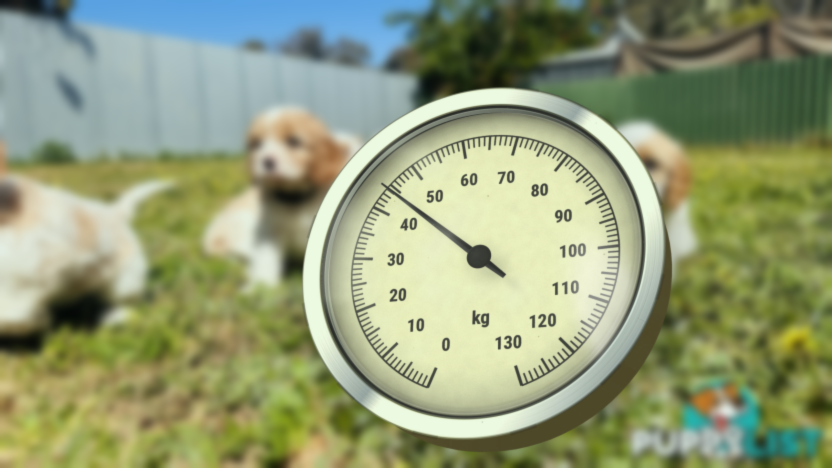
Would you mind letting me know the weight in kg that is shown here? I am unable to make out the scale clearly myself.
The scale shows 44 kg
